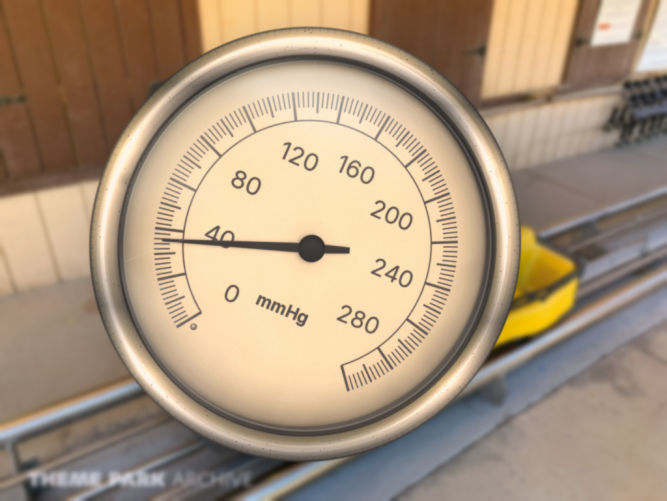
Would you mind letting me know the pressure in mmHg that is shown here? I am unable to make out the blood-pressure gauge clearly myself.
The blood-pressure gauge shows 36 mmHg
